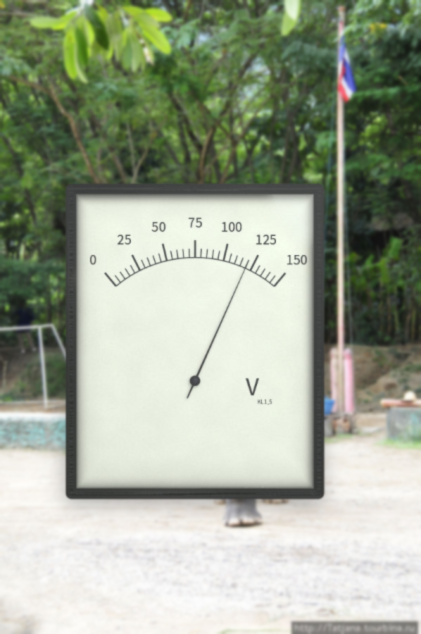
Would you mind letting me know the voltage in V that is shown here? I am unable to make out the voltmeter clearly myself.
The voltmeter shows 120 V
